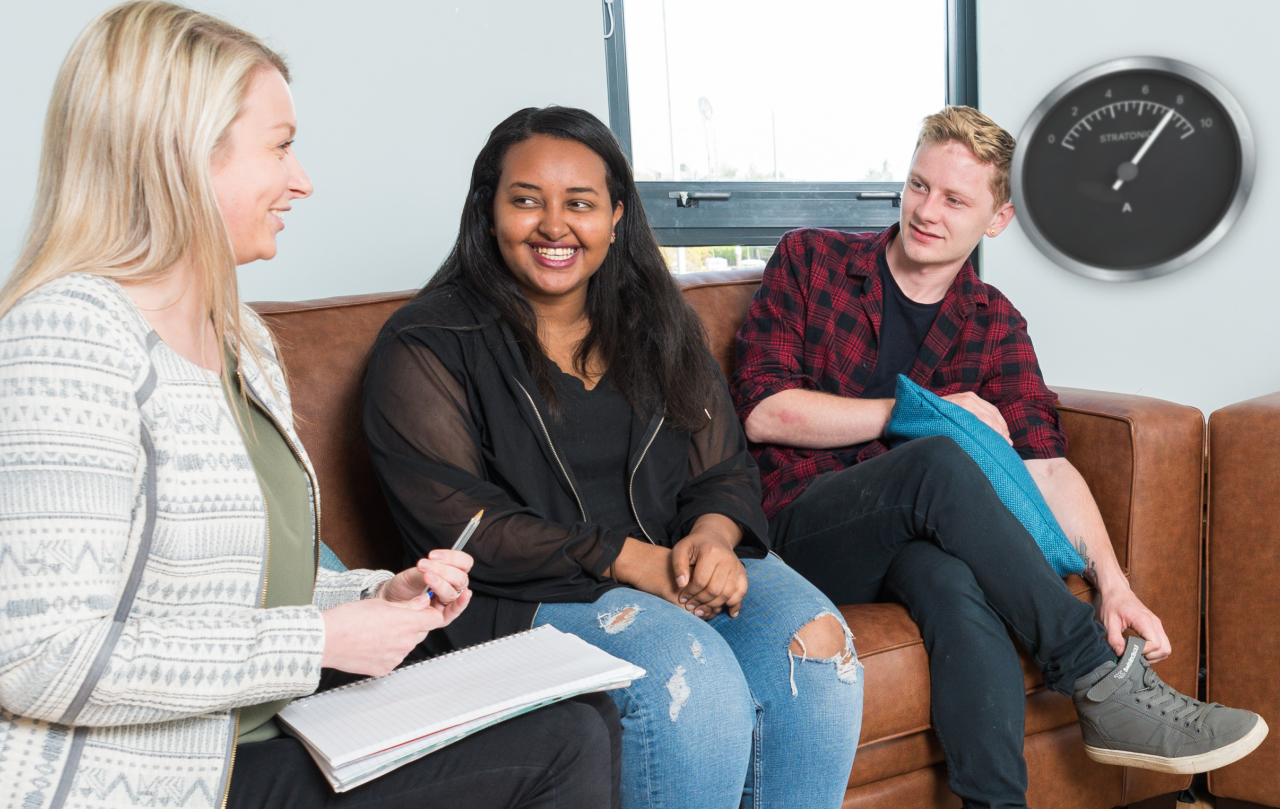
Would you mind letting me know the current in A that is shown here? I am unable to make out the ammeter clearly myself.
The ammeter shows 8 A
